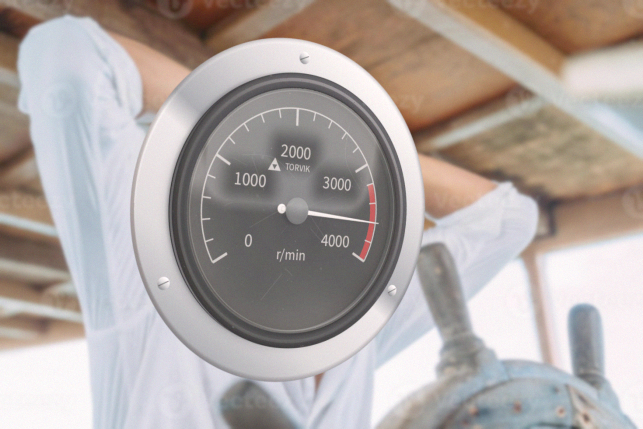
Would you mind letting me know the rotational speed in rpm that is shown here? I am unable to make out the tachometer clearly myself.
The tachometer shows 3600 rpm
